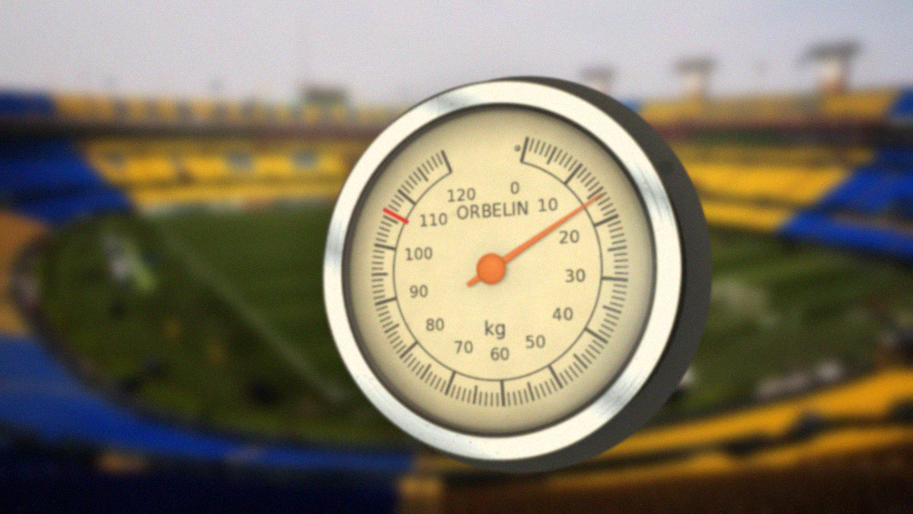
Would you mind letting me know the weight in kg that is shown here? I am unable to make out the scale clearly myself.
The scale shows 16 kg
